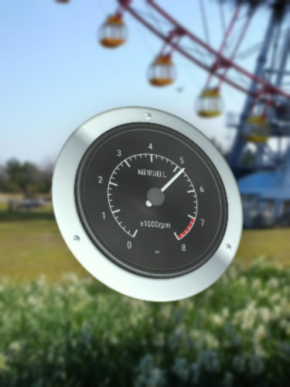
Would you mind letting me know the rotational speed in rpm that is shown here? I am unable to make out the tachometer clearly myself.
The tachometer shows 5200 rpm
